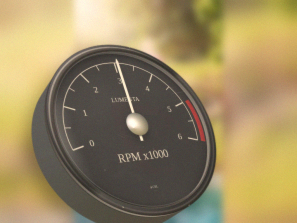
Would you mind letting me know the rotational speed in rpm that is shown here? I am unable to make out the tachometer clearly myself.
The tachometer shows 3000 rpm
